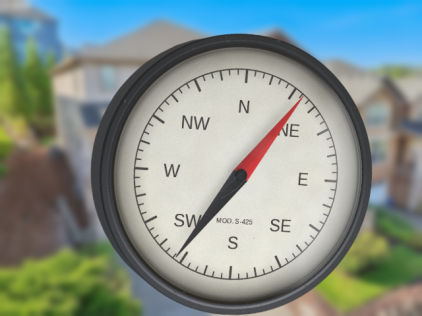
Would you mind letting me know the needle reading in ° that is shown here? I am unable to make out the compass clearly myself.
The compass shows 35 °
